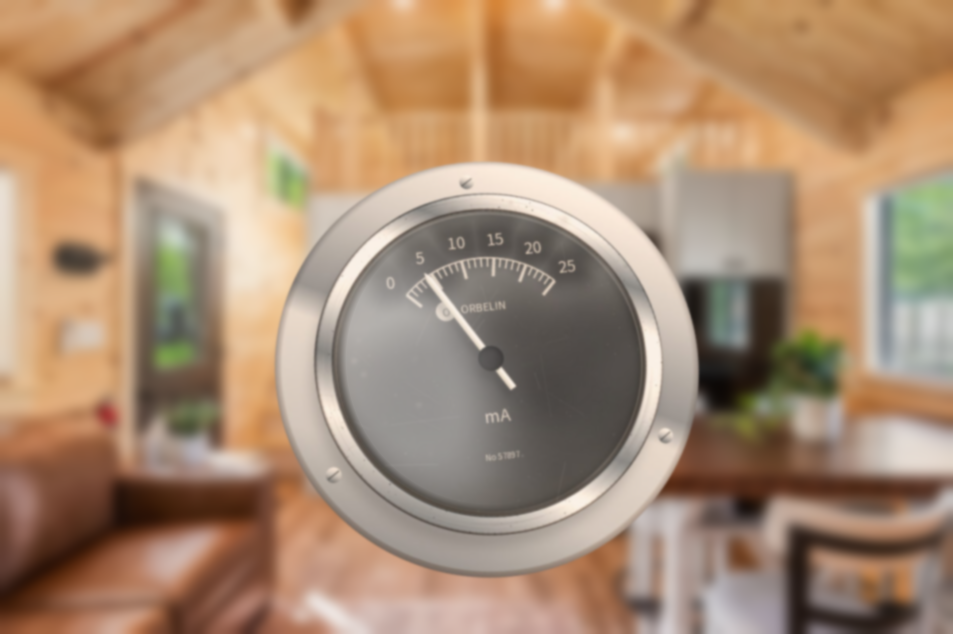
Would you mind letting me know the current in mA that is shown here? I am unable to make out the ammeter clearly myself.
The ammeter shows 4 mA
